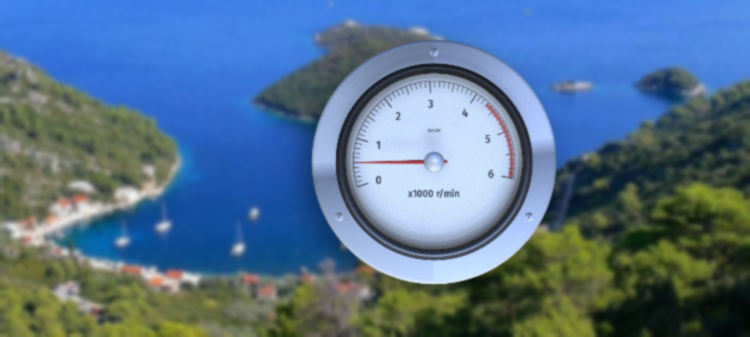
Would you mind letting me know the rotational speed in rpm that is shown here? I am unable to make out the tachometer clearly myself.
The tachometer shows 500 rpm
